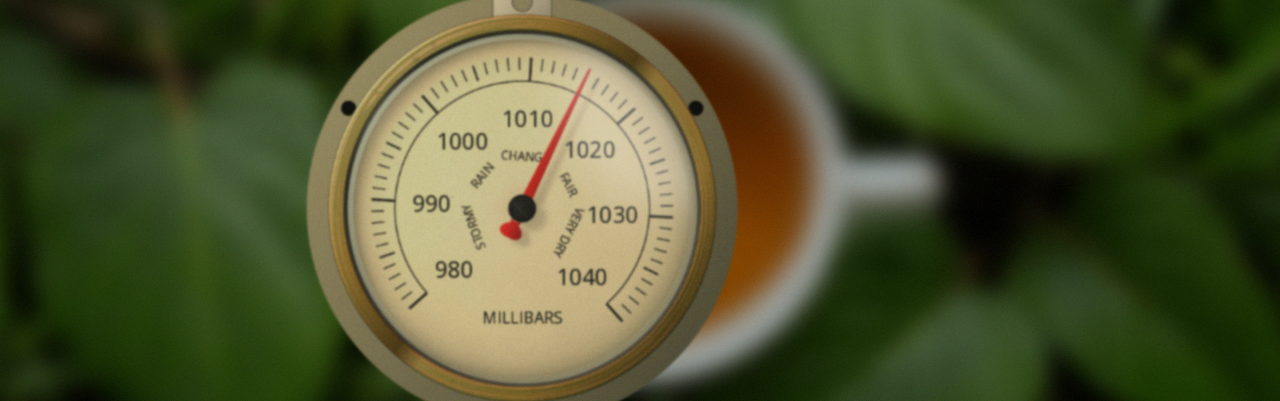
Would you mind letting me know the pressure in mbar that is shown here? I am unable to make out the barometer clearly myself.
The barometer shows 1015 mbar
